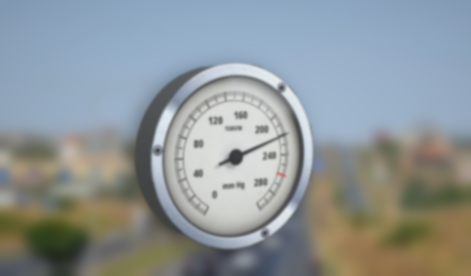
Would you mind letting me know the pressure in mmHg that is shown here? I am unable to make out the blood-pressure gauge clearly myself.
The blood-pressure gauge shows 220 mmHg
